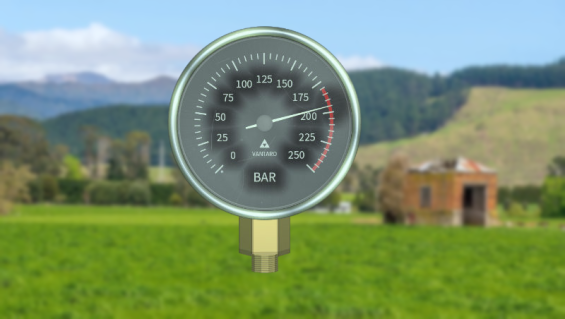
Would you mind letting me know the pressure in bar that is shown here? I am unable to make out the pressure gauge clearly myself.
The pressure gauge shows 195 bar
